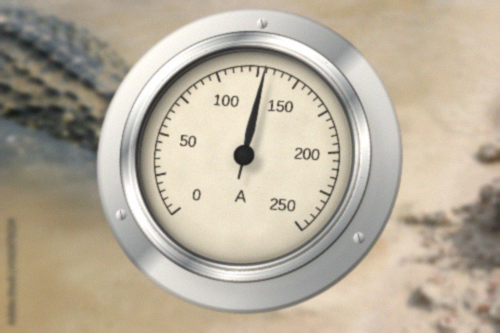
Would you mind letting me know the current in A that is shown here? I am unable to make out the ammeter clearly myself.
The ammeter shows 130 A
